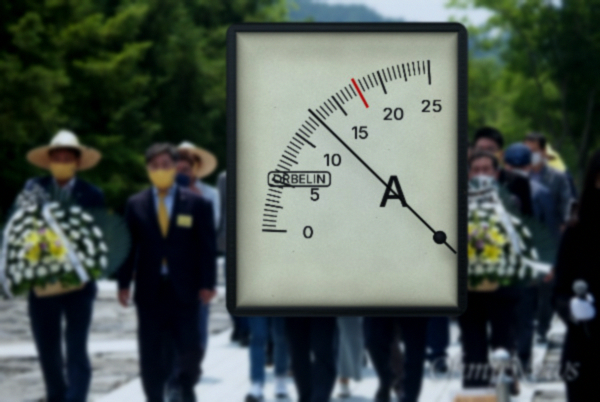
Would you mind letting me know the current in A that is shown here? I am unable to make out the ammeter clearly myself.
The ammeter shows 12.5 A
